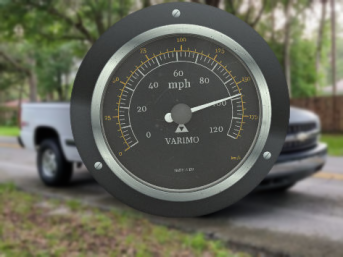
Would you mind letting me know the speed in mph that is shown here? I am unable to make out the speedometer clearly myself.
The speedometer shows 98 mph
